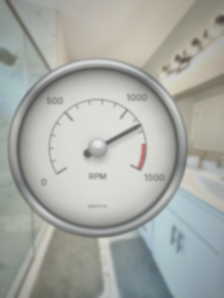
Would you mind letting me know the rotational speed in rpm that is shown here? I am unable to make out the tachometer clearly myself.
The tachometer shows 1150 rpm
